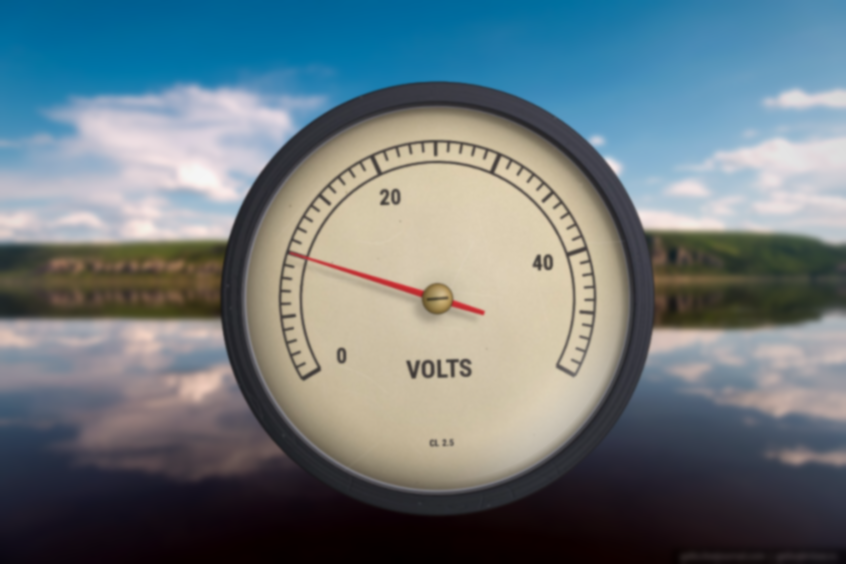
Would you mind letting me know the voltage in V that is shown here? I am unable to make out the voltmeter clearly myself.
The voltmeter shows 10 V
